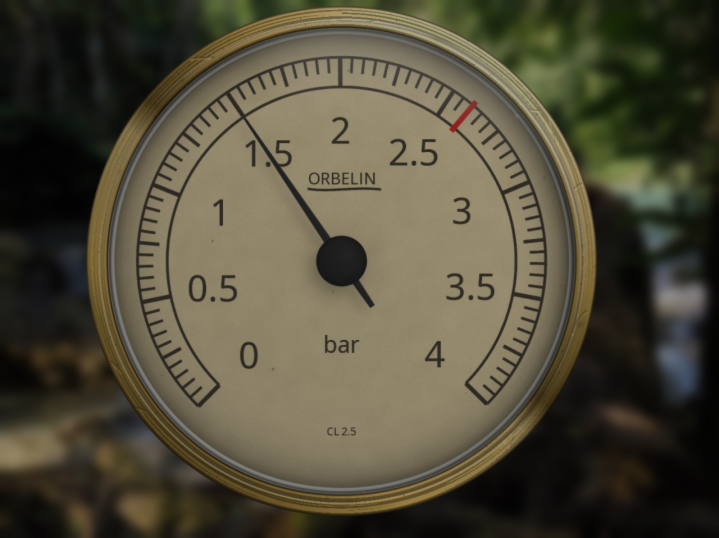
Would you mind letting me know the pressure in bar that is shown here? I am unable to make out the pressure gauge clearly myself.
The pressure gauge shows 1.5 bar
